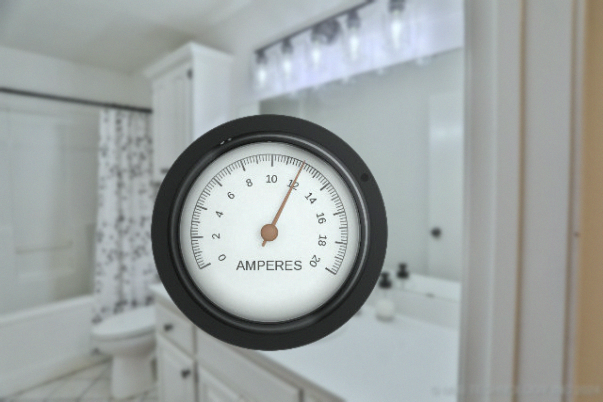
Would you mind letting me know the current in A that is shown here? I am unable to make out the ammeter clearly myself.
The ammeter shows 12 A
